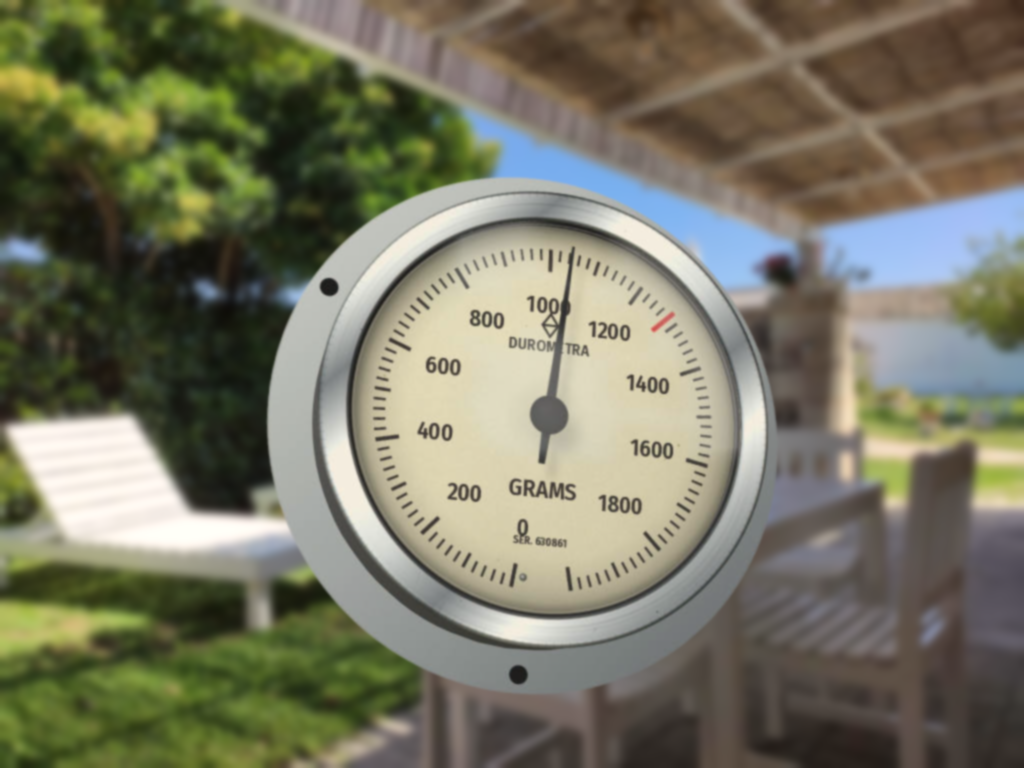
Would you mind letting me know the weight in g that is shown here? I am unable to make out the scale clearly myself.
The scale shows 1040 g
